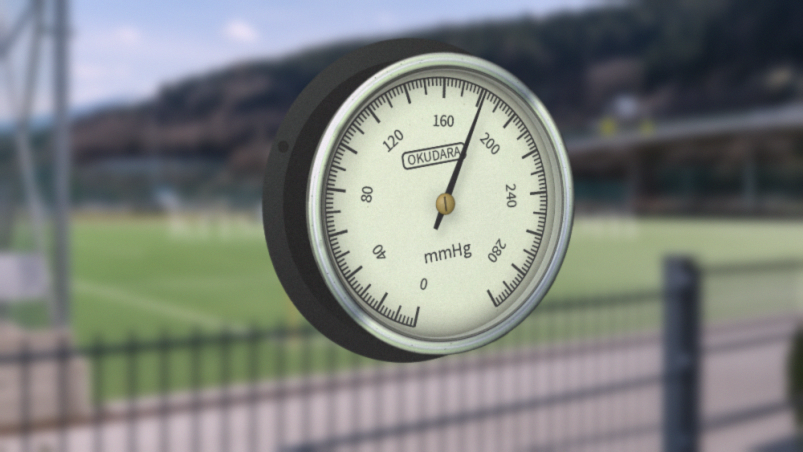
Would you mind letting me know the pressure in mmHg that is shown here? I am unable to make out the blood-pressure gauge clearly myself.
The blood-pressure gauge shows 180 mmHg
